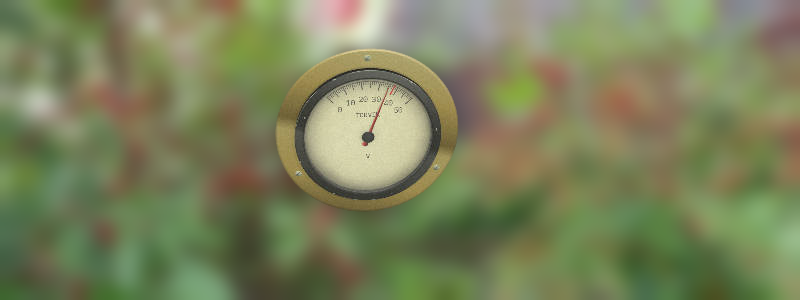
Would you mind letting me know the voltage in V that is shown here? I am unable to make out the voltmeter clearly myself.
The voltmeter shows 35 V
